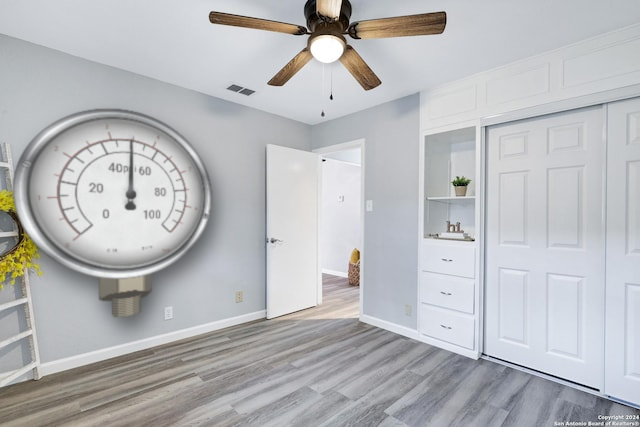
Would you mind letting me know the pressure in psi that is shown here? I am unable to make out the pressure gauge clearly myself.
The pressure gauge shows 50 psi
